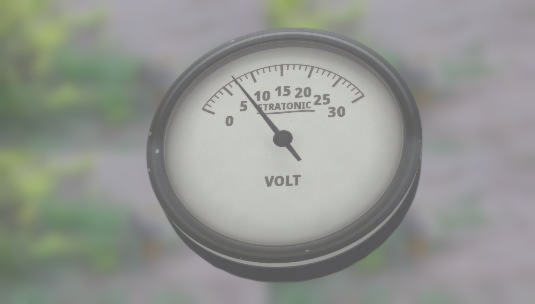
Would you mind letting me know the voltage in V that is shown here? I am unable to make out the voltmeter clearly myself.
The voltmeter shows 7 V
